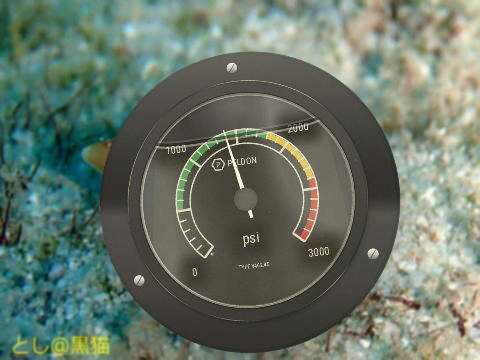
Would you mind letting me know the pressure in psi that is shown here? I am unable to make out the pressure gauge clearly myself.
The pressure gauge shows 1400 psi
